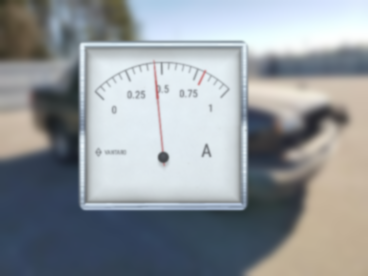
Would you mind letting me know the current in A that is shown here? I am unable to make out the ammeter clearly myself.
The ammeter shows 0.45 A
